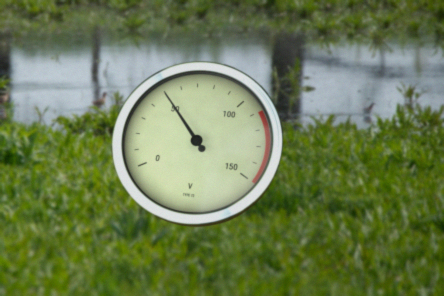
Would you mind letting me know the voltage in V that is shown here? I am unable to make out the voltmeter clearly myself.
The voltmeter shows 50 V
